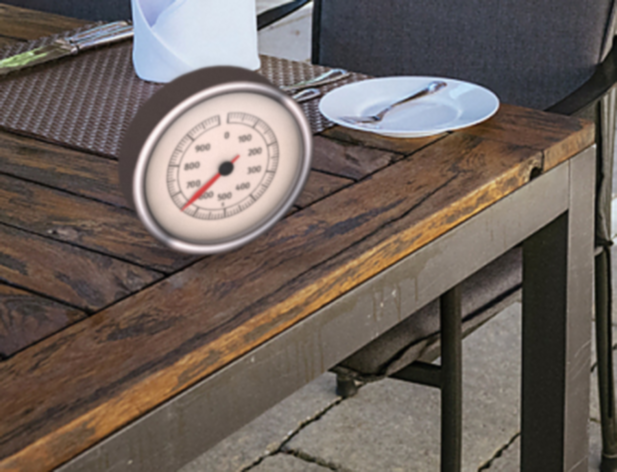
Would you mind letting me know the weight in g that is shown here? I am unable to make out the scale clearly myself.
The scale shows 650 g
